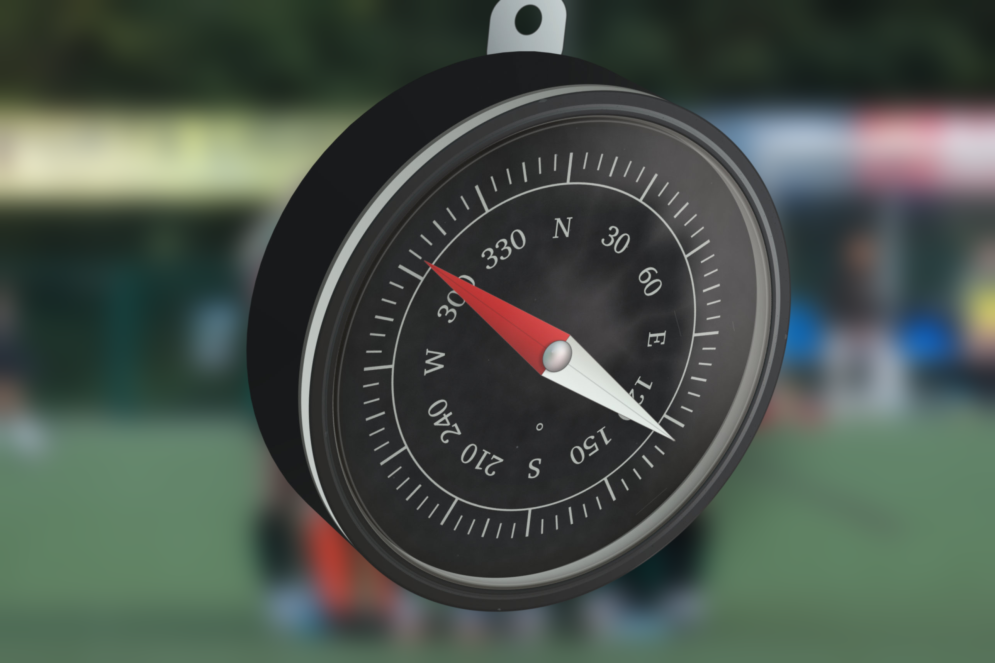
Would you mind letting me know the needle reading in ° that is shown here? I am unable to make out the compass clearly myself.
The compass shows 305 °
